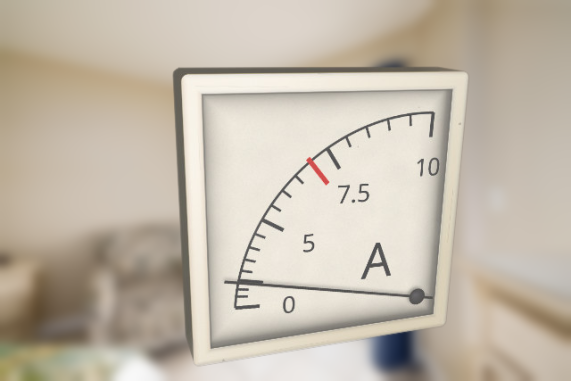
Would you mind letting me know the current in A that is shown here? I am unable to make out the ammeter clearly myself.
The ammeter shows 2.5 A
